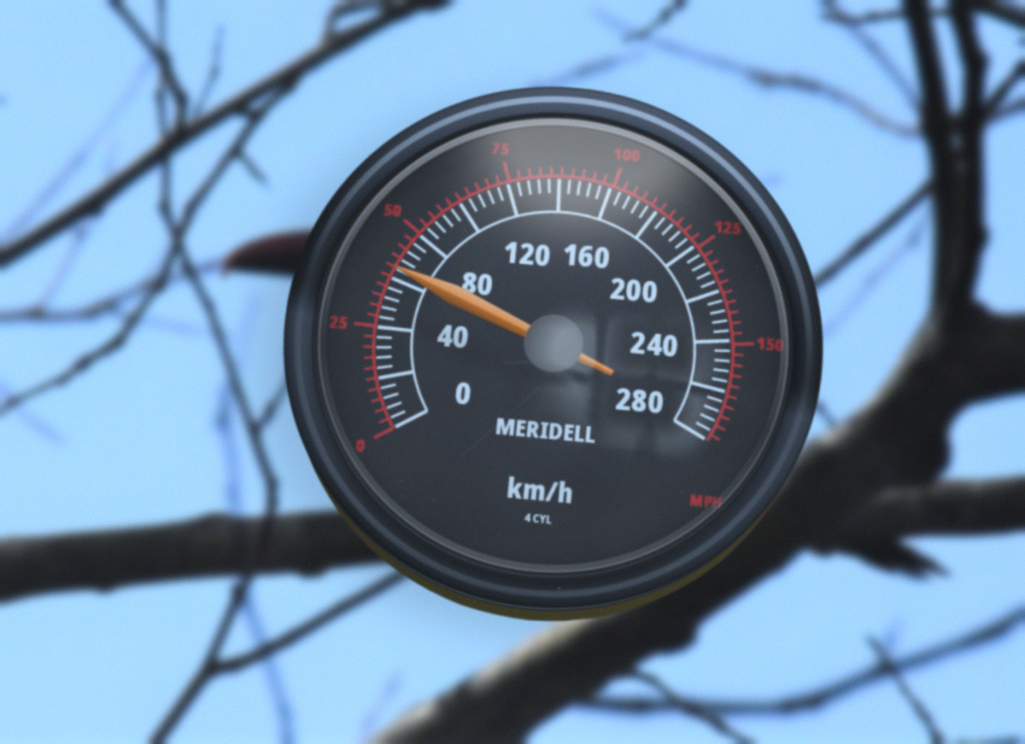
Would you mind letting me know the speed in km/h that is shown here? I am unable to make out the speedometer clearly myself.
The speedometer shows 64 km/h
